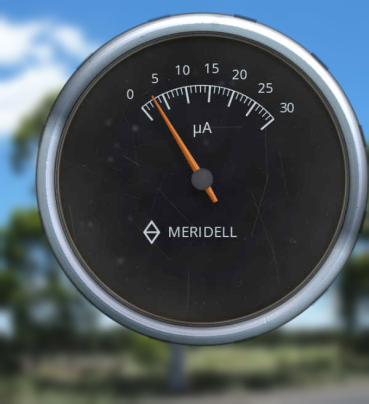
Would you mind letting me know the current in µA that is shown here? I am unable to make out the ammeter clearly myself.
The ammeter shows 3 µA
